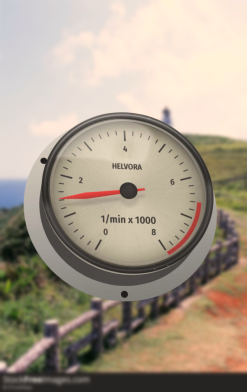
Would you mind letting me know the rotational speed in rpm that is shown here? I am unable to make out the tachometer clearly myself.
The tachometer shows 1400 rpm
